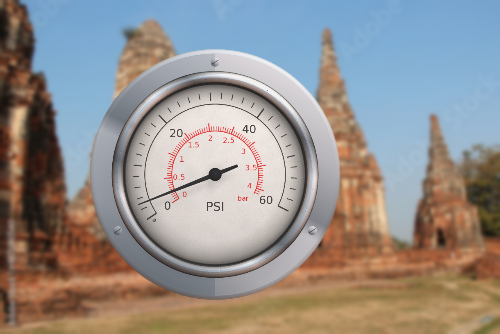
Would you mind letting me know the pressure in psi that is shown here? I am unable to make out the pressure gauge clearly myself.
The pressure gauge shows 3 psi
